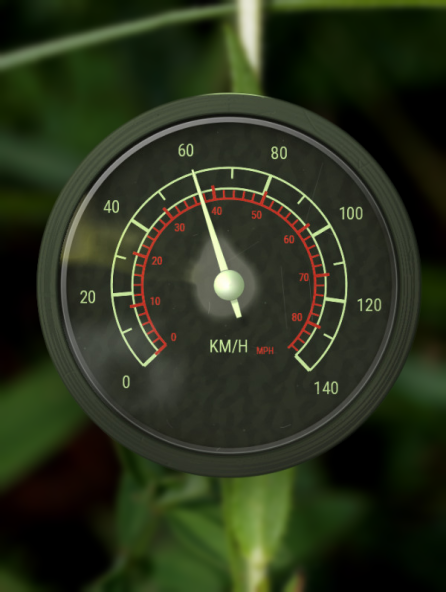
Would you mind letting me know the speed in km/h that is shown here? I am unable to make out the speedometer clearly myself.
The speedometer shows 60 km/h
